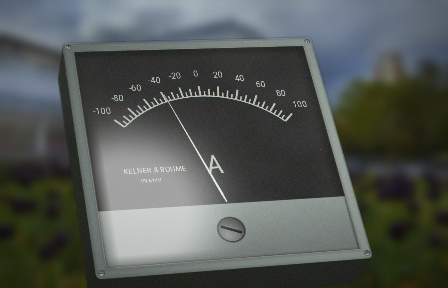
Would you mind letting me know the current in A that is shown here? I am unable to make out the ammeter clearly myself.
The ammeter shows -40 A
